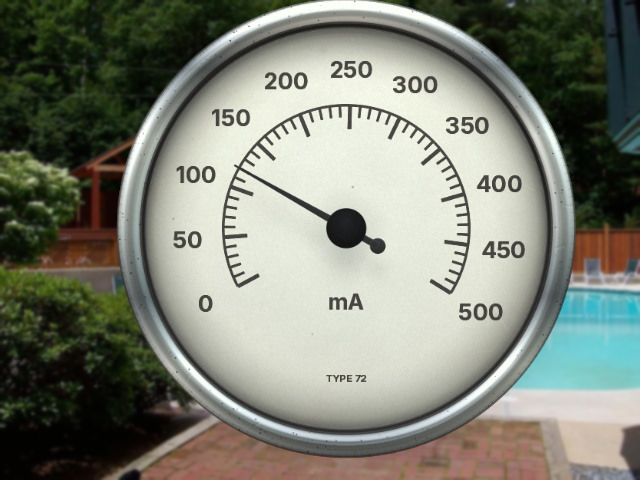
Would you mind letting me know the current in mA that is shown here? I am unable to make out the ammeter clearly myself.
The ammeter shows 120 mA
